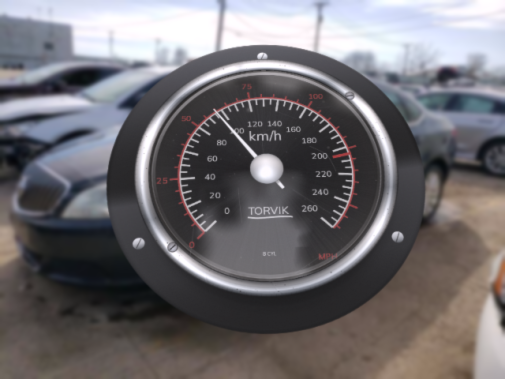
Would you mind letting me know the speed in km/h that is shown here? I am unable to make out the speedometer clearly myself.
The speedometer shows 95 km/h
